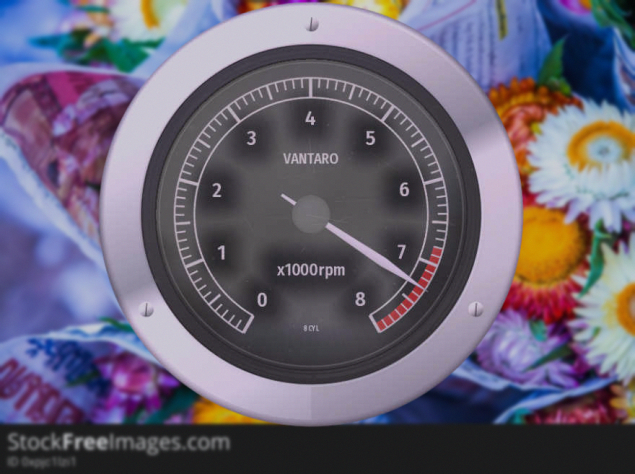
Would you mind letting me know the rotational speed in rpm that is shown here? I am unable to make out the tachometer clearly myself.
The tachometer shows 7300 rpm
